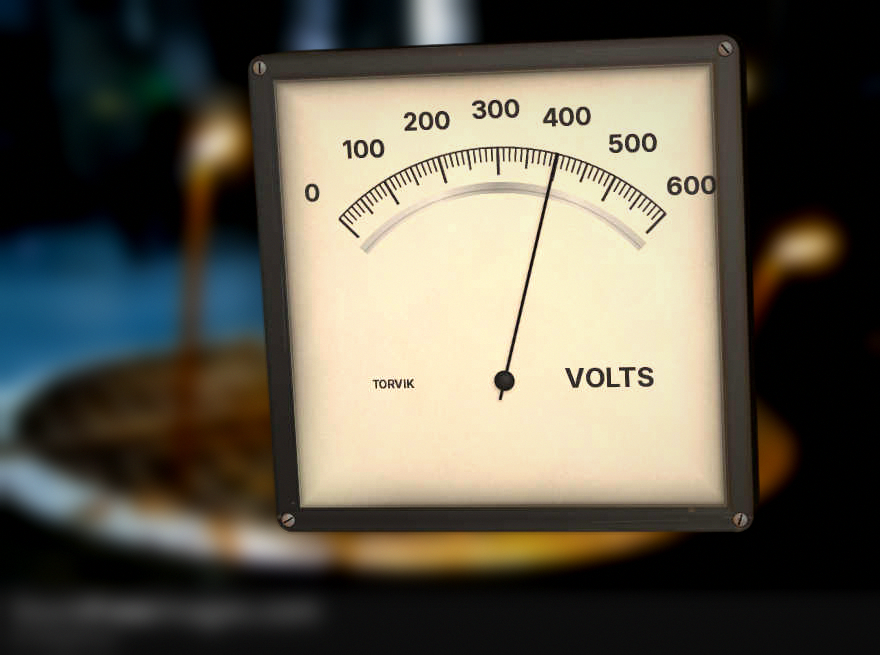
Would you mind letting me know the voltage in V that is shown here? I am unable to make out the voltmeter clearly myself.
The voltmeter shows 400 V
